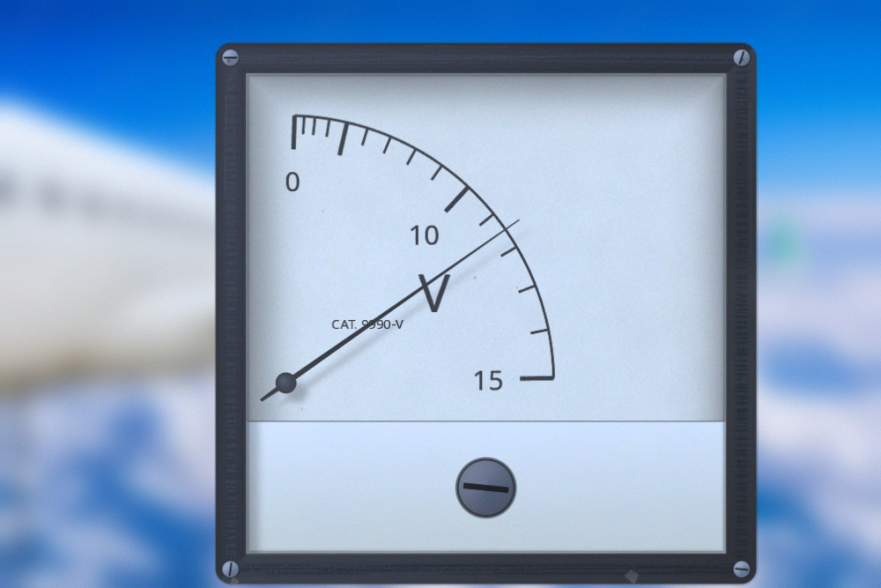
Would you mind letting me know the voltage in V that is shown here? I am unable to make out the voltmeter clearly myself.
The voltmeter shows 11.5 V
